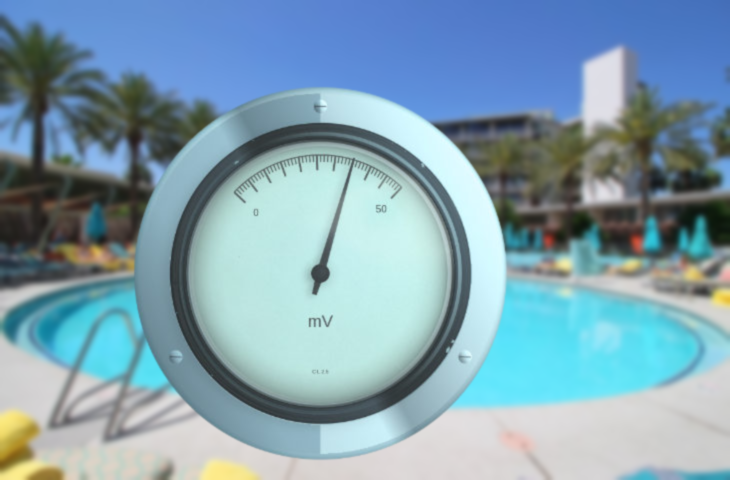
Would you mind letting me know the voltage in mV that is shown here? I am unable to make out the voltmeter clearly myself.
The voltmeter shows 35 mV
